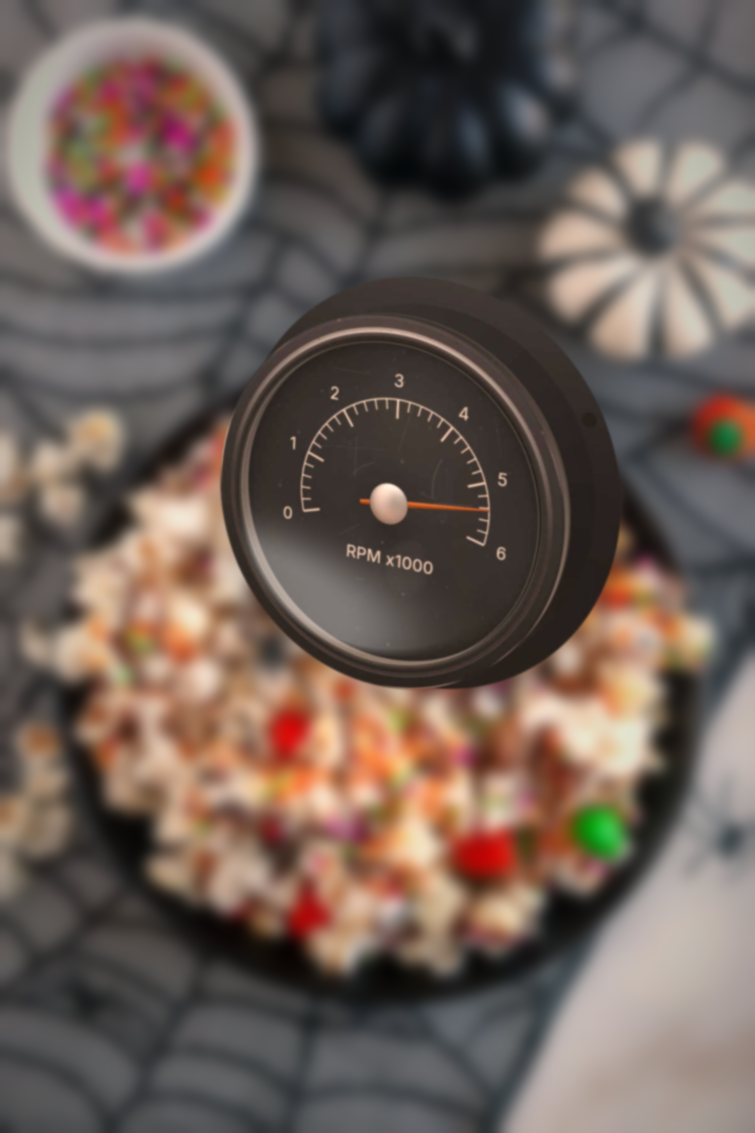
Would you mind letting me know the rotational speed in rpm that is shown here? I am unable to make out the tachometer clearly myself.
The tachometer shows 5400 rpm
